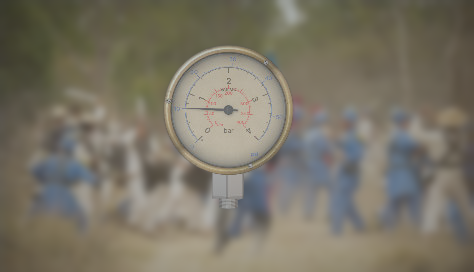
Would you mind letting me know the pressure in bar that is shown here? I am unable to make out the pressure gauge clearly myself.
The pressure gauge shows 0.7 bar
